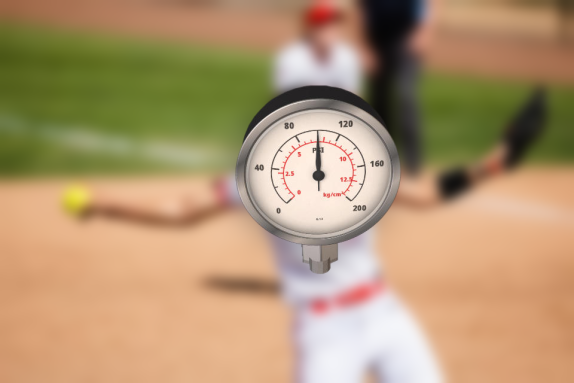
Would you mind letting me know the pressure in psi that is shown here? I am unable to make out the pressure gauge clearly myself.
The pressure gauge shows 100 psi
